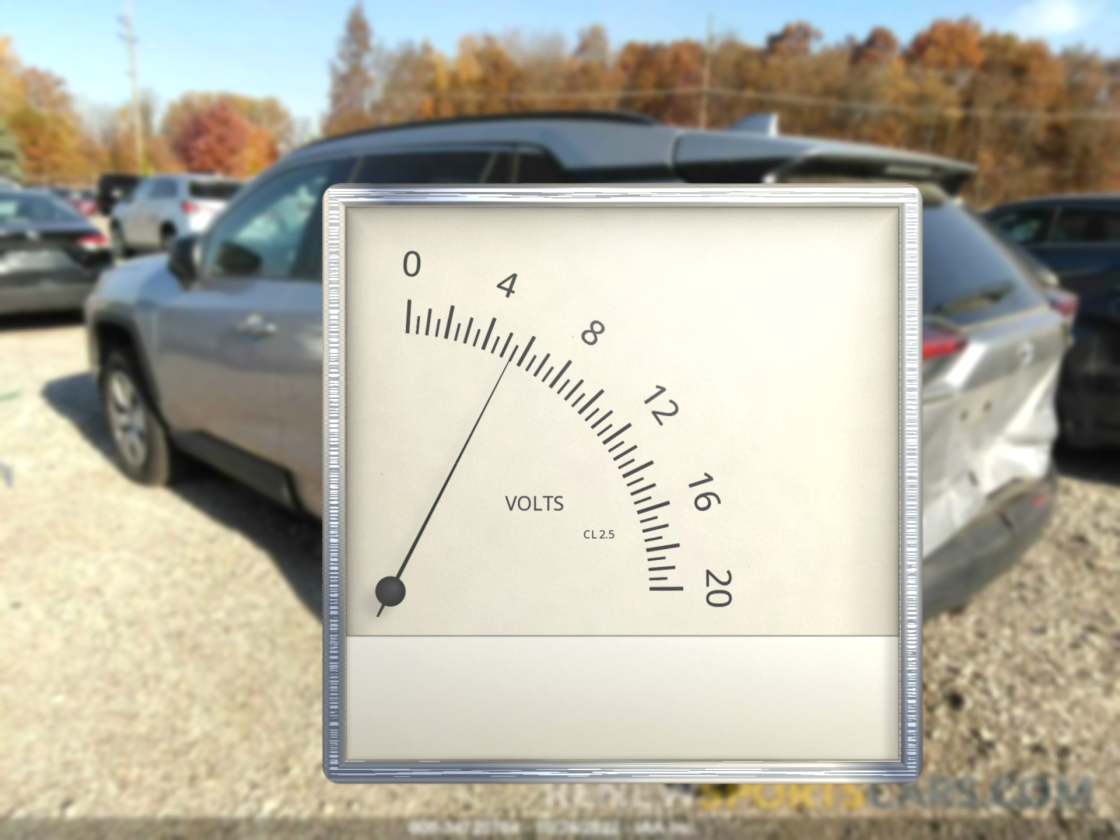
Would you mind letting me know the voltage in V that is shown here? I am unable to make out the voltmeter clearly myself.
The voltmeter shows 5.5 V
